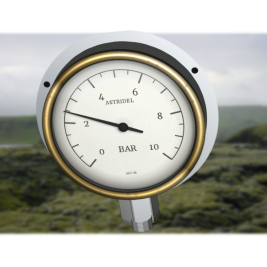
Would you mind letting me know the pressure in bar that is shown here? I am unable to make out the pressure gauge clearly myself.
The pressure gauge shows 2.5 bar
